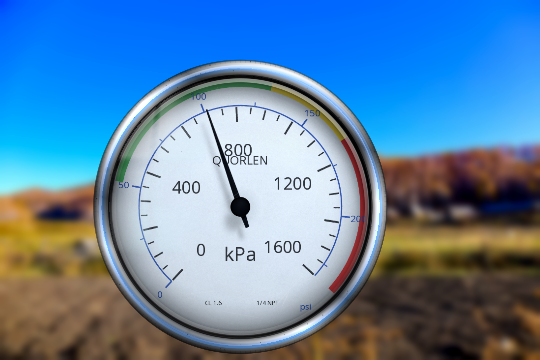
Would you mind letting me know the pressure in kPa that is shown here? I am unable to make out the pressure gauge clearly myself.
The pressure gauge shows 700 kPa
